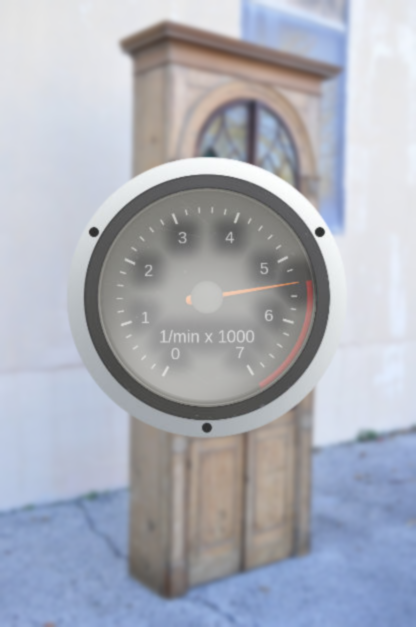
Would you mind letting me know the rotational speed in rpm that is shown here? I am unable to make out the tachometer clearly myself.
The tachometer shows 5400 rpm
